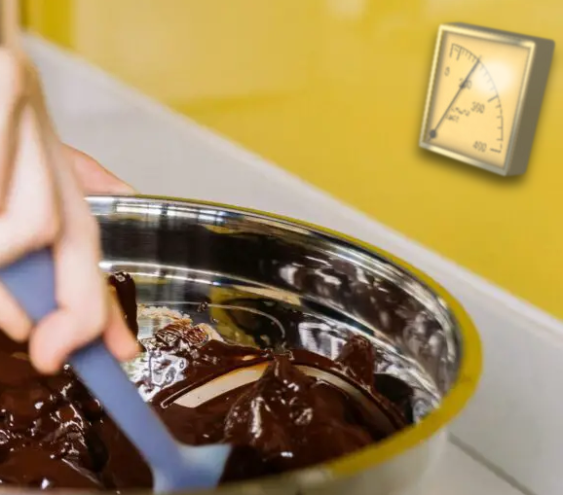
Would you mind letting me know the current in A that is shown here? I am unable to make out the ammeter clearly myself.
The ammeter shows 200 A
